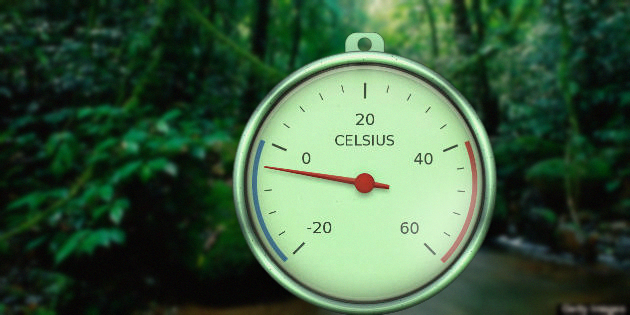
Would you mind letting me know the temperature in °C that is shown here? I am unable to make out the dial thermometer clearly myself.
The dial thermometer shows -4 °C
